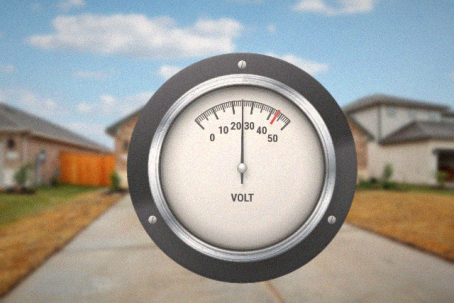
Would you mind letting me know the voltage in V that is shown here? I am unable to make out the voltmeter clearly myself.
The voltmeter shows 25 V
